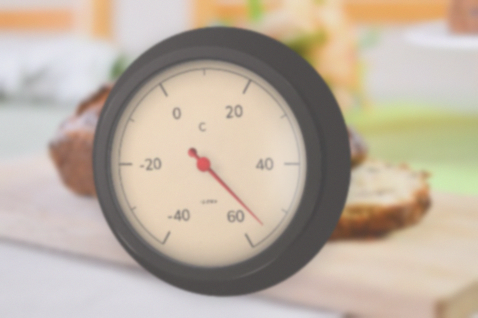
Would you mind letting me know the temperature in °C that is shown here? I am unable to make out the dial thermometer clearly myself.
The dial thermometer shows 55 °C
